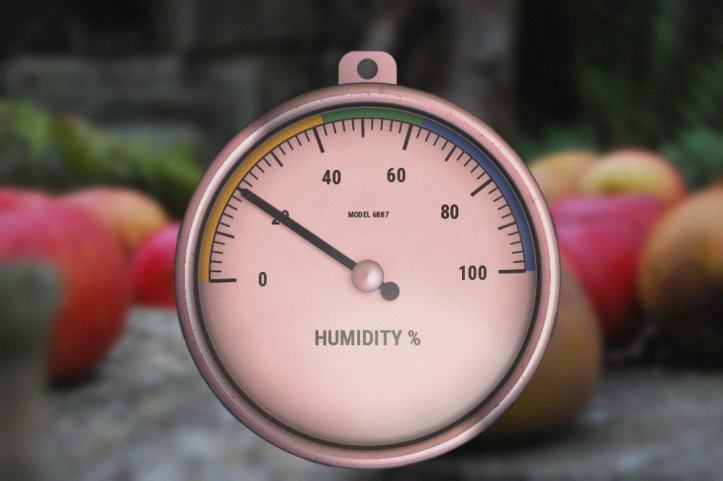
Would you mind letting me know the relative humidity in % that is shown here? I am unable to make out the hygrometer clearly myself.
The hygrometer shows 20 %
